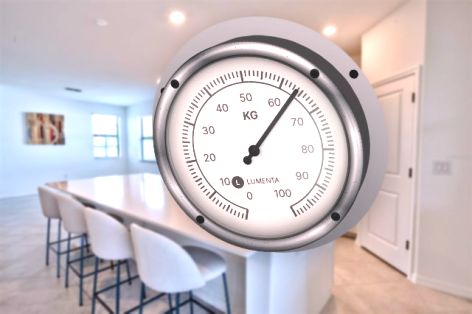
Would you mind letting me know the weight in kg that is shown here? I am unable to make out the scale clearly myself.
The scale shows 64 kg
